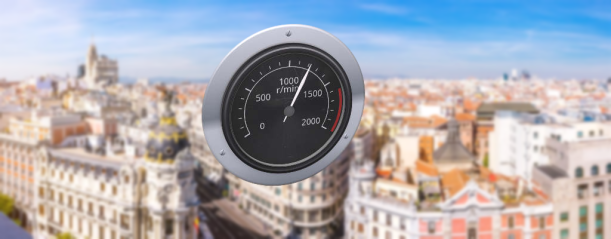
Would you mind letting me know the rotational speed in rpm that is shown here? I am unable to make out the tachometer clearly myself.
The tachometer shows 1200 rpm
